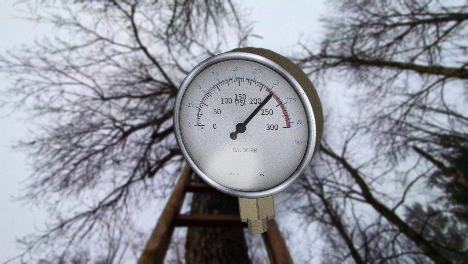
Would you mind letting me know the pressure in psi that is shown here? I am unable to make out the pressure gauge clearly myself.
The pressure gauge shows 225 psi
